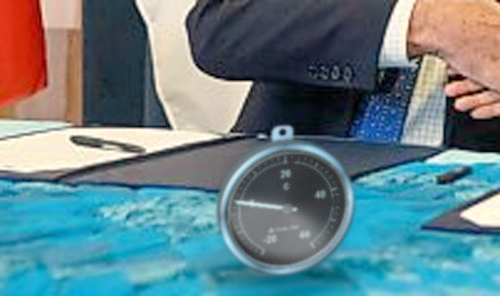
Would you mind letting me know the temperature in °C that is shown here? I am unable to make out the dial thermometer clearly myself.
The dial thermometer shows 0 °C
